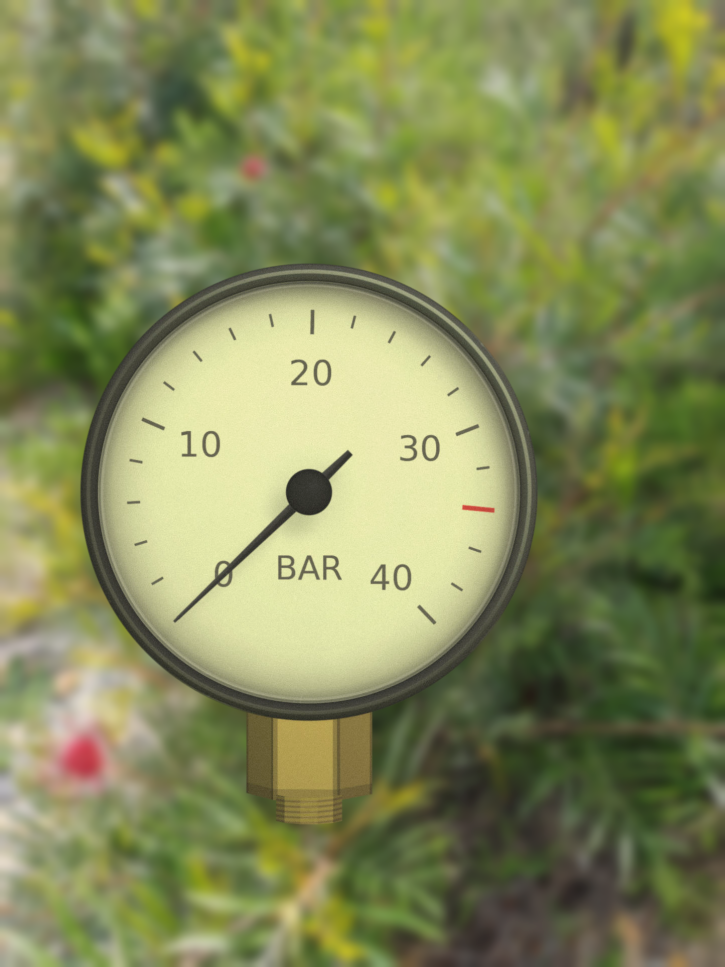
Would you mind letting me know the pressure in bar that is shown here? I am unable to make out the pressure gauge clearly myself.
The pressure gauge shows 0 bar
